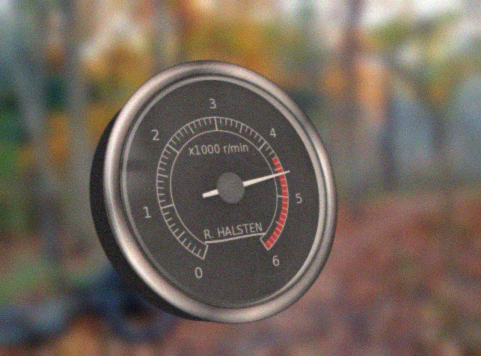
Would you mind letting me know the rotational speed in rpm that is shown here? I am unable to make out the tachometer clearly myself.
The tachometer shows 4600 rpm
